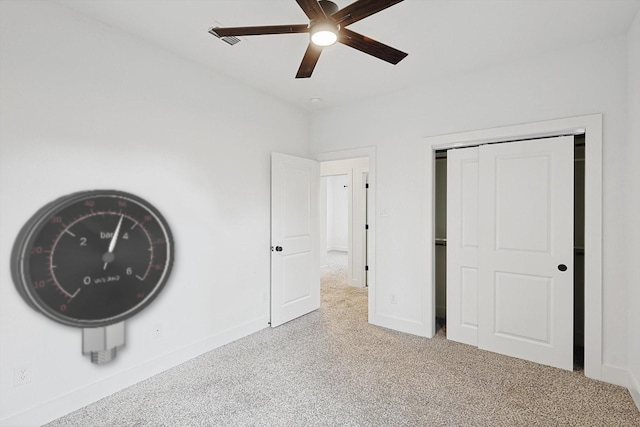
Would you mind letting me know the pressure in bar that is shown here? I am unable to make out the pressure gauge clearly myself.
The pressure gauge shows 3.5 bar
